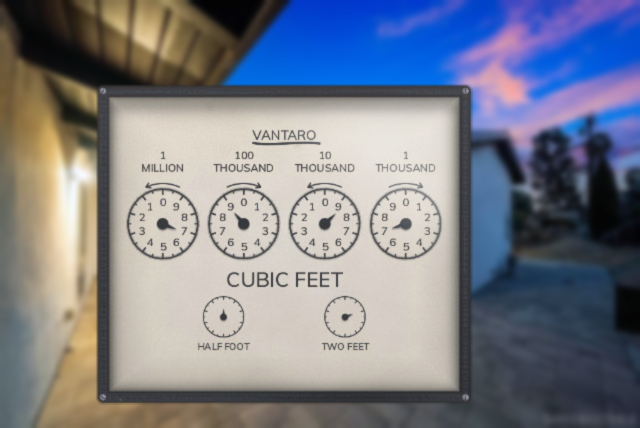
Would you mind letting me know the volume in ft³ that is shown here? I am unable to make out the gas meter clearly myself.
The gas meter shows 688700 ft³
